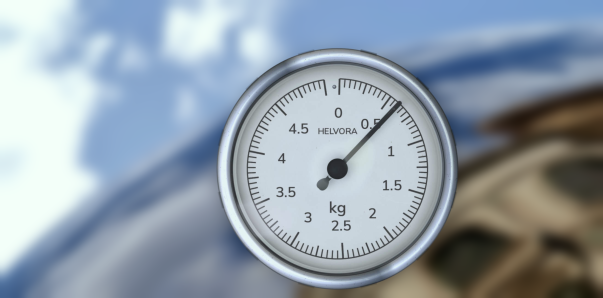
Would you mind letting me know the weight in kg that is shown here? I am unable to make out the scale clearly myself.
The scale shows 0.6 kg
